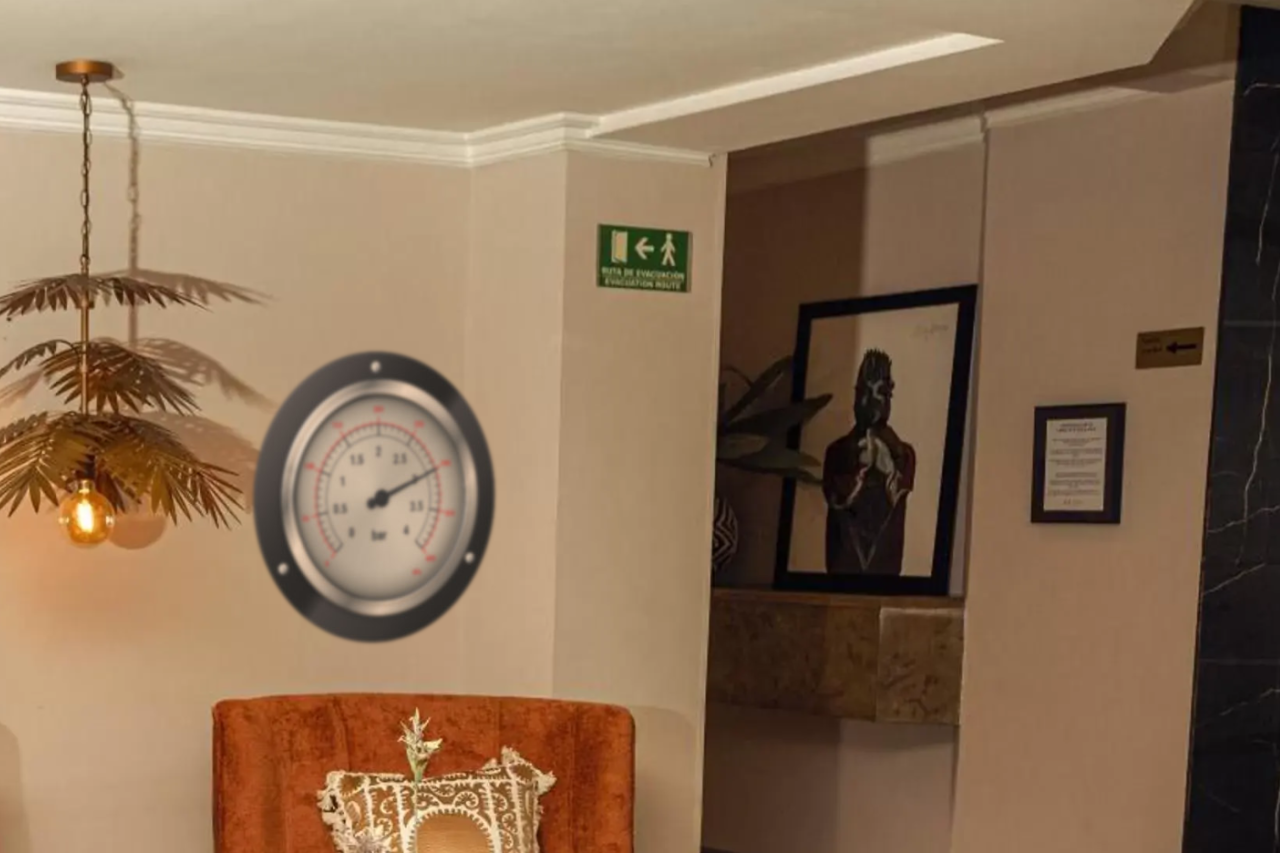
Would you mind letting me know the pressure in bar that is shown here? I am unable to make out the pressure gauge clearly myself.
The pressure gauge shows 3 bar
